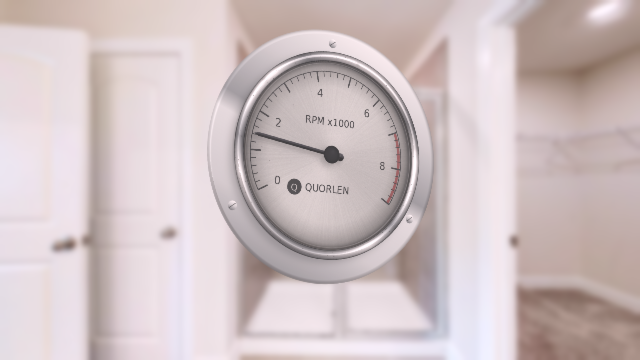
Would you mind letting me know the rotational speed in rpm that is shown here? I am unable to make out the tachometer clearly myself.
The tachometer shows 1400 rpm
